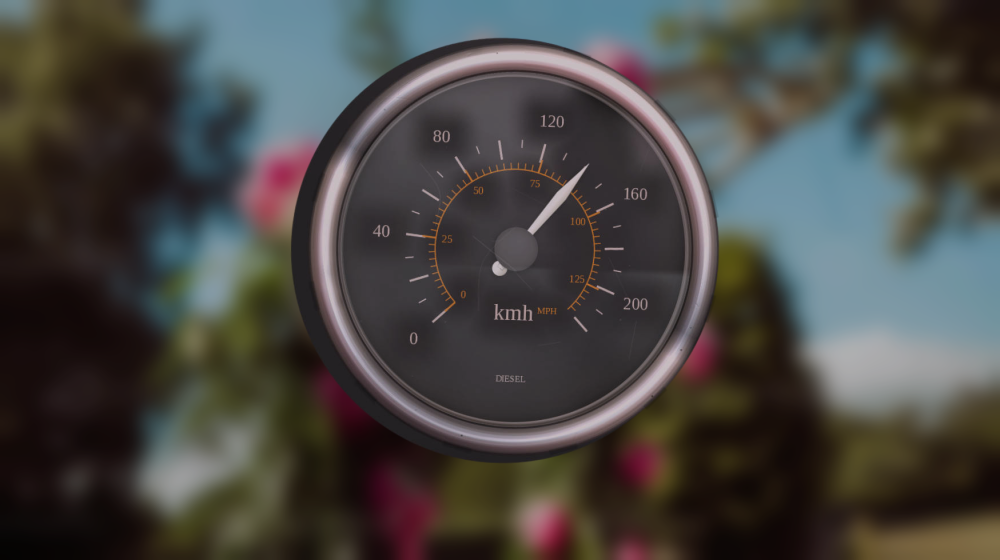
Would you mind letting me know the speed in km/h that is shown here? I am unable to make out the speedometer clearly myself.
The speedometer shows 140 km/h
